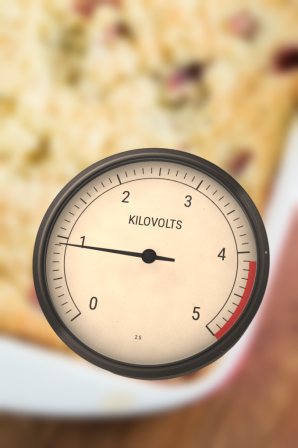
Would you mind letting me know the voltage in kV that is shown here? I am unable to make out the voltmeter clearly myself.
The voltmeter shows 0.9 kV
